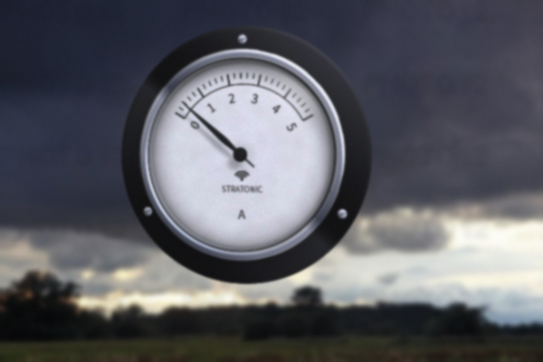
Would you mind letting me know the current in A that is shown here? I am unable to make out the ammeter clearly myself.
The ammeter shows 0.4 A
